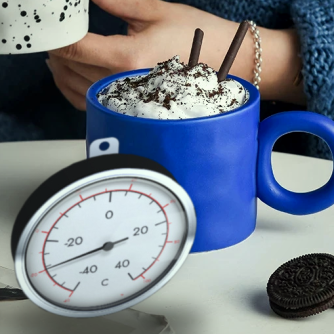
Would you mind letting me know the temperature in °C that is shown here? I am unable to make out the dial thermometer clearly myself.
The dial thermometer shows -28 °C
